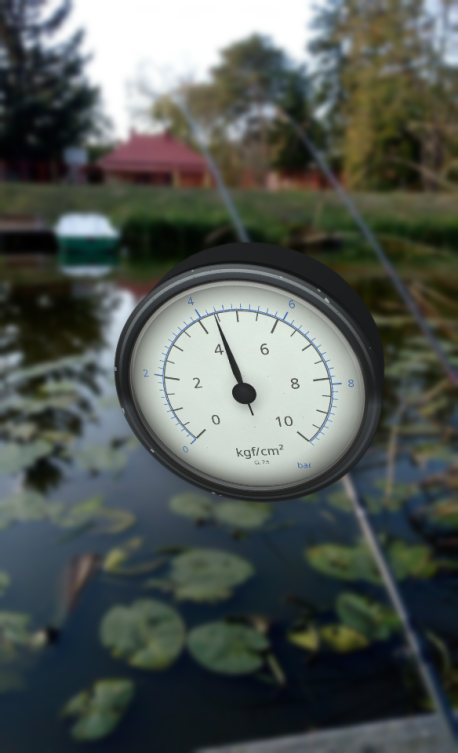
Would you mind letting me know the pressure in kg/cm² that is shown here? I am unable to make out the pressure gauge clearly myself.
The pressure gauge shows 4.5 kg/cm²
